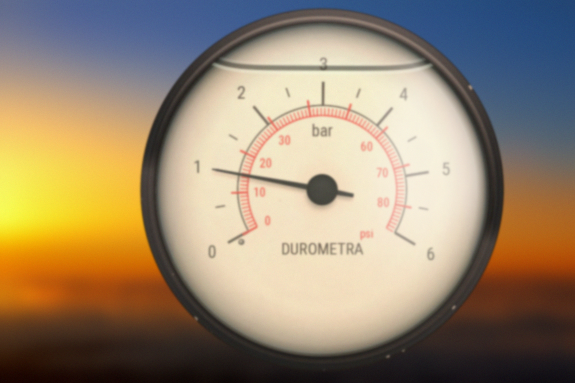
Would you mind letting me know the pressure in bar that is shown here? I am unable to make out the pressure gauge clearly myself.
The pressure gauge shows 1 bar
